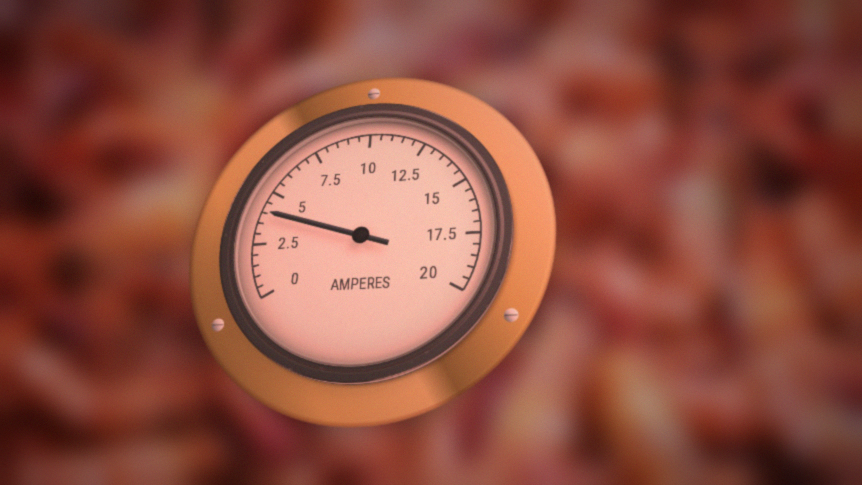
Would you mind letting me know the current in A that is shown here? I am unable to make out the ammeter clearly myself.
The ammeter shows 4 A
